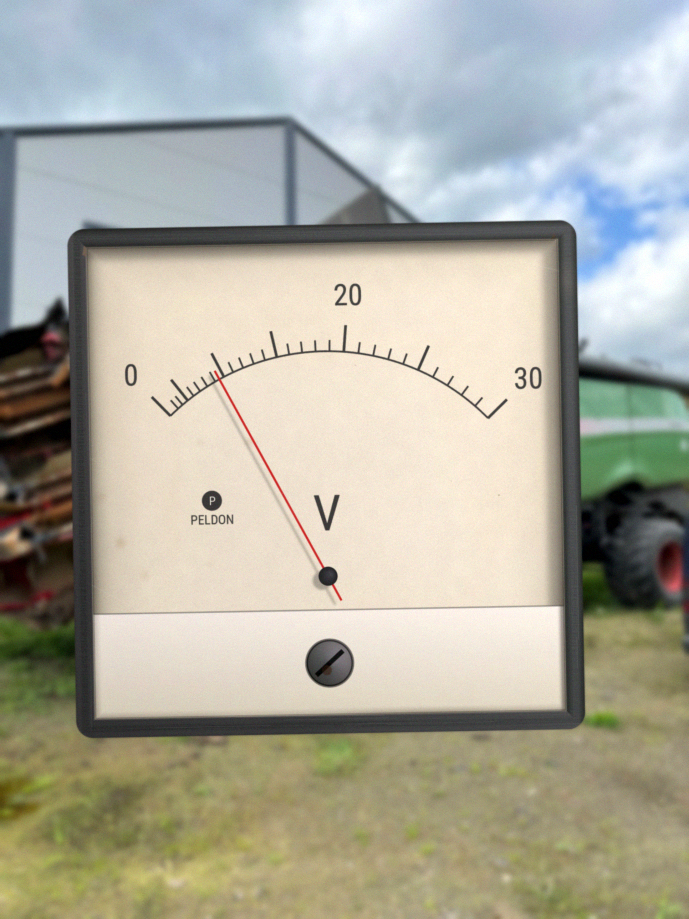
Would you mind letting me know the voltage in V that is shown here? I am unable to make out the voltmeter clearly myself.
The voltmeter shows 9.5 V
